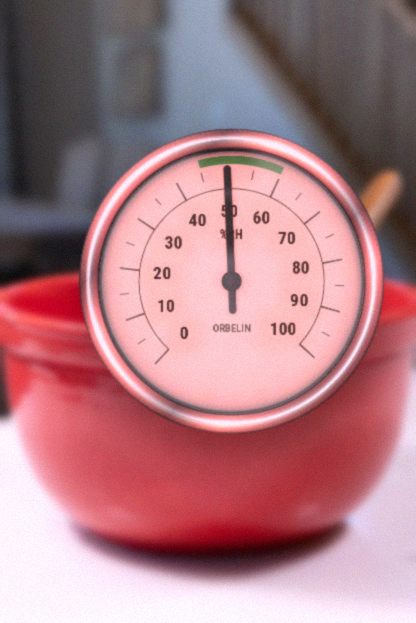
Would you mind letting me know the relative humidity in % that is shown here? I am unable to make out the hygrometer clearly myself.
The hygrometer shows 50 %
